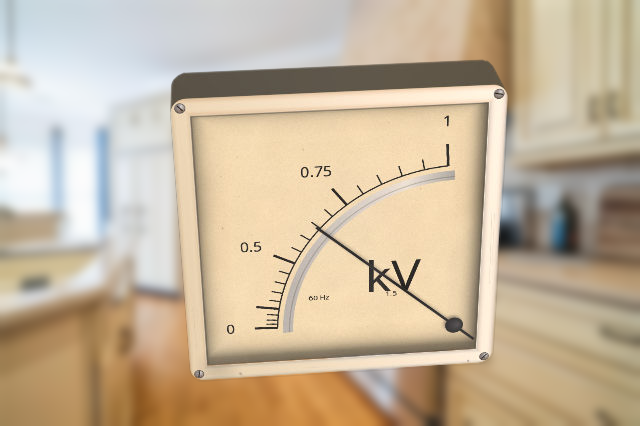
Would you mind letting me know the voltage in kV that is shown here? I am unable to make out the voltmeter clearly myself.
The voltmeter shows 0.65 kV
